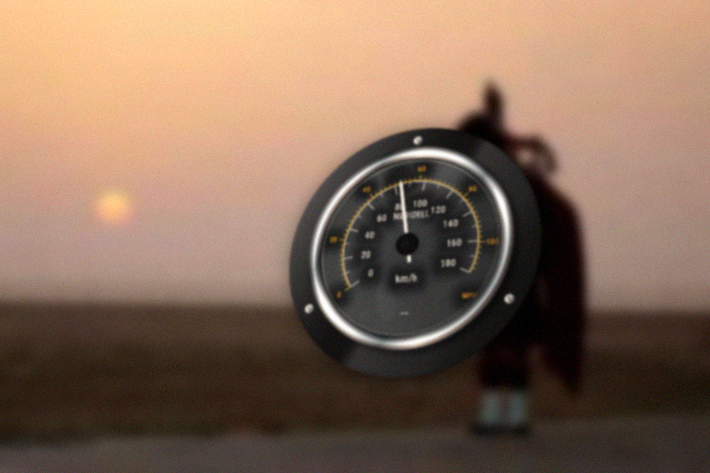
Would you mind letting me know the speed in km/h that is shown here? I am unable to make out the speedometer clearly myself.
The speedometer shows 85 km/h
